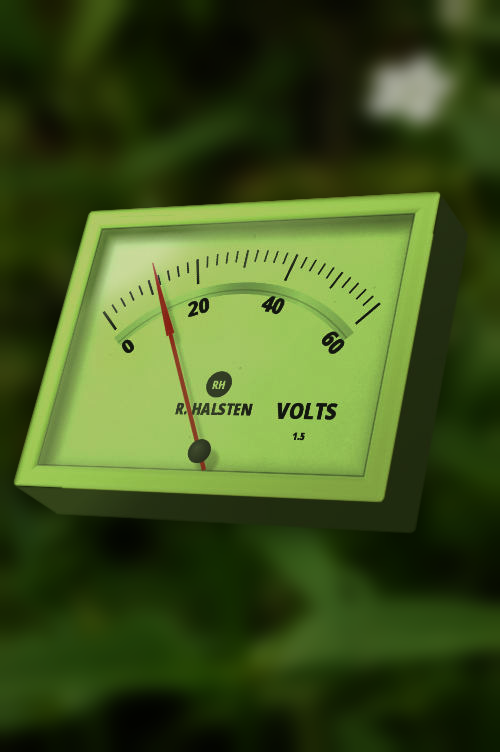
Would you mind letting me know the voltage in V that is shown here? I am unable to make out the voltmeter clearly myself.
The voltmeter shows 12 V
